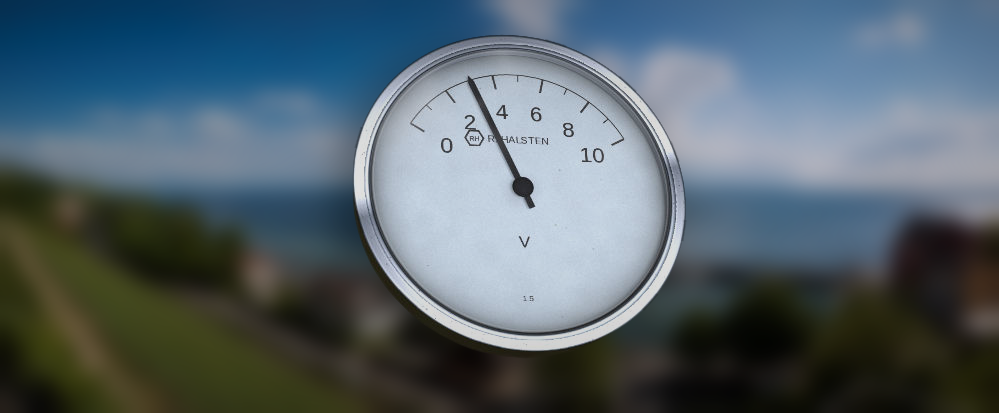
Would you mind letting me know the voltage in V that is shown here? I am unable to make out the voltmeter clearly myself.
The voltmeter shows 3 V
